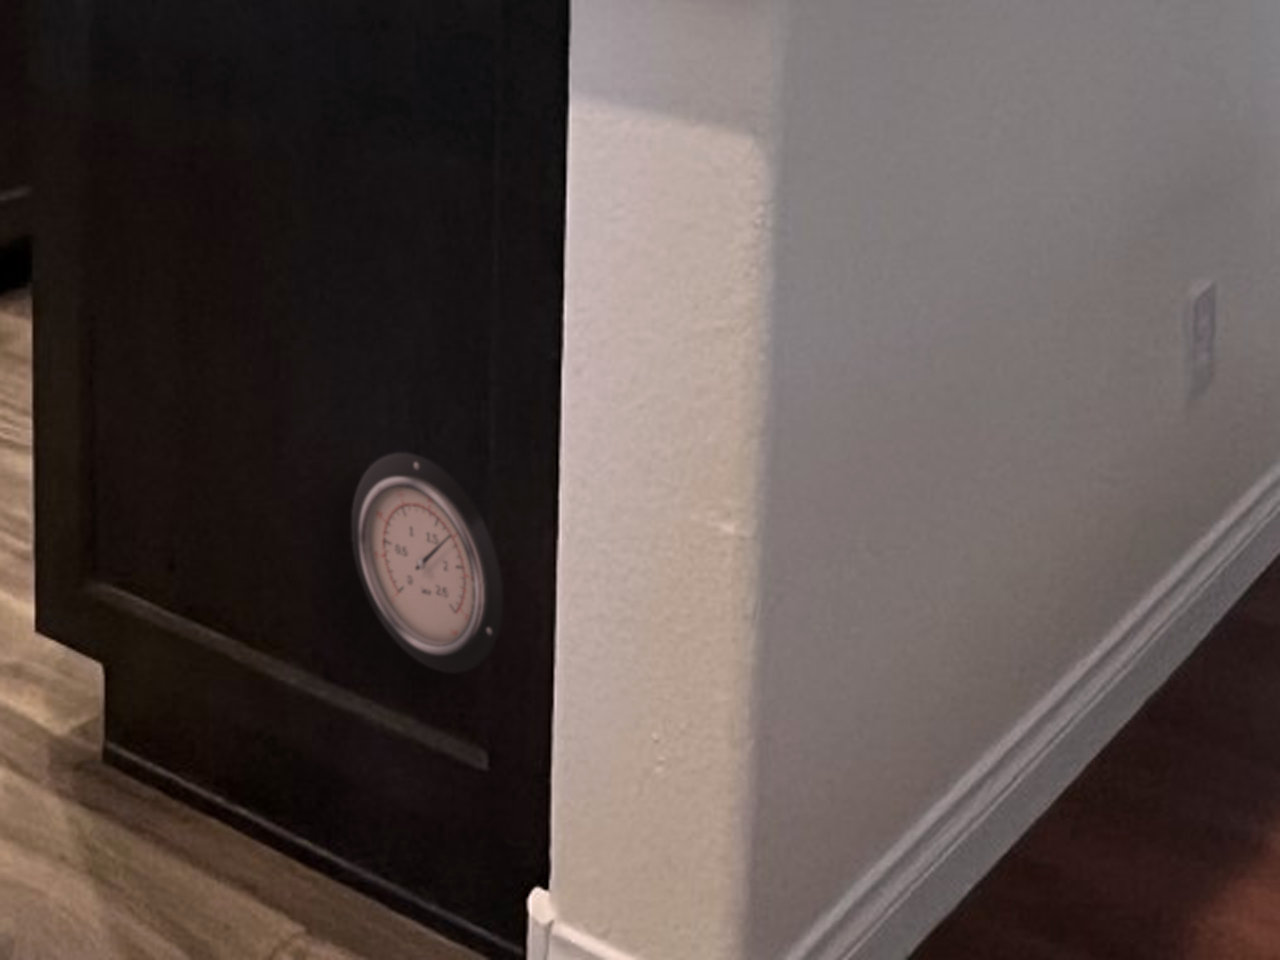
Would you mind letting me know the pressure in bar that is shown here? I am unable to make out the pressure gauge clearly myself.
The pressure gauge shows 1.7 bar
